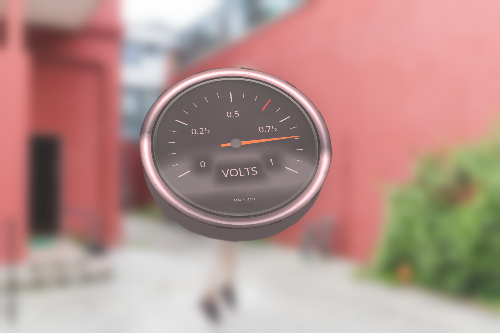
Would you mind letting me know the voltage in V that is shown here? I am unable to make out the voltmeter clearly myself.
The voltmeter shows 0.85 V
